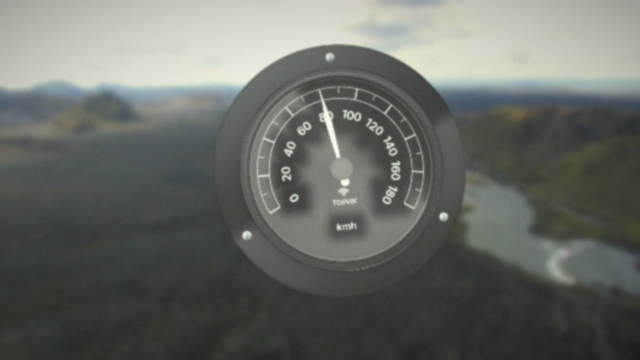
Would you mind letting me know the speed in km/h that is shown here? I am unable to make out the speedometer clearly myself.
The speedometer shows 80 km/h
